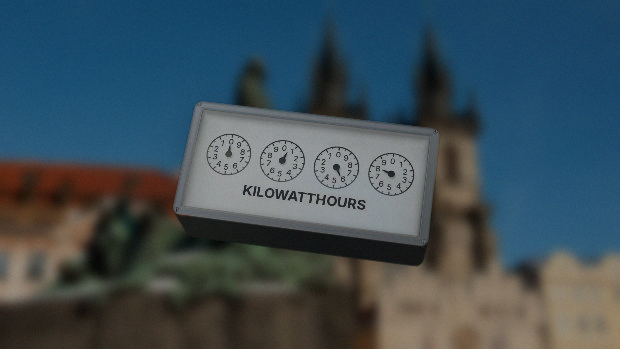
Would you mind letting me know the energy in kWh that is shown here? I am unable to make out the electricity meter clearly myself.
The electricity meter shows 58 kWh
